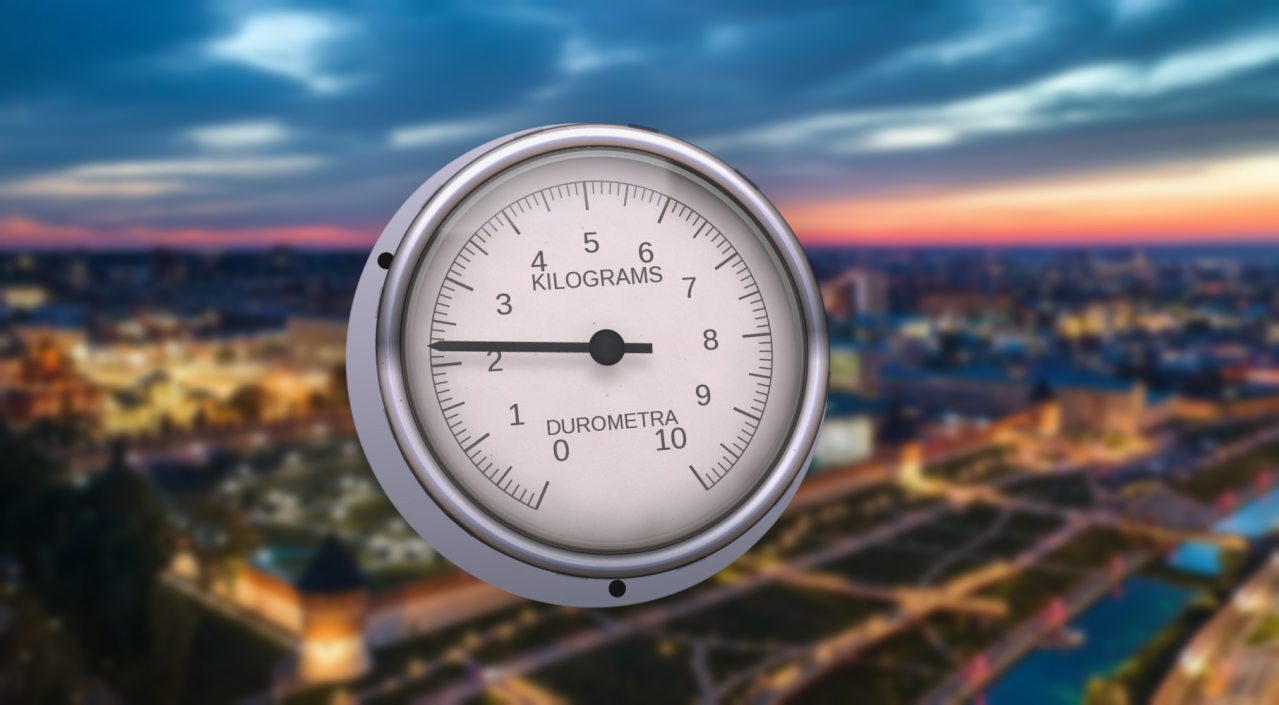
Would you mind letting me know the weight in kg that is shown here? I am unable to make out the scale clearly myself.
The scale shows 2.2 kg
